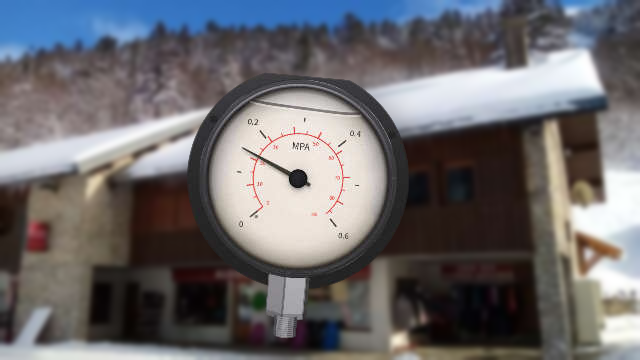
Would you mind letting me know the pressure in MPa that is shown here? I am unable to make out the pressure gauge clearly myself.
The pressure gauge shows 0.15 MPa
